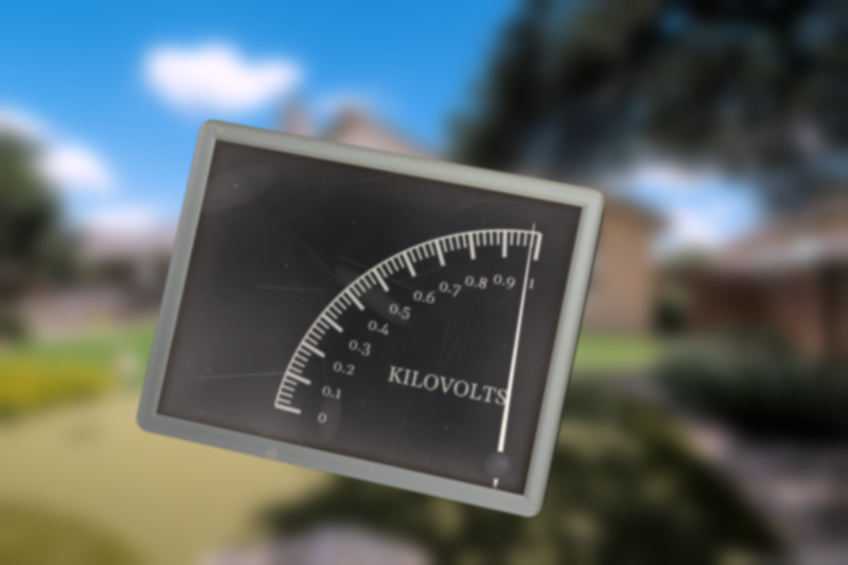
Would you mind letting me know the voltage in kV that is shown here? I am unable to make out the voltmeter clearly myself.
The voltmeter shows 0.98 kV
